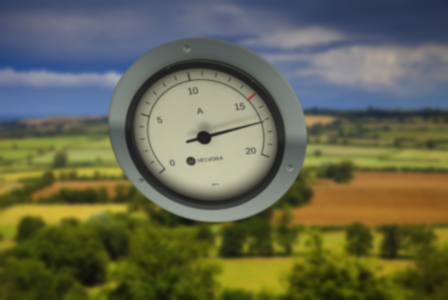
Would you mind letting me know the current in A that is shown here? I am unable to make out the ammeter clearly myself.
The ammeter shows 17 A
